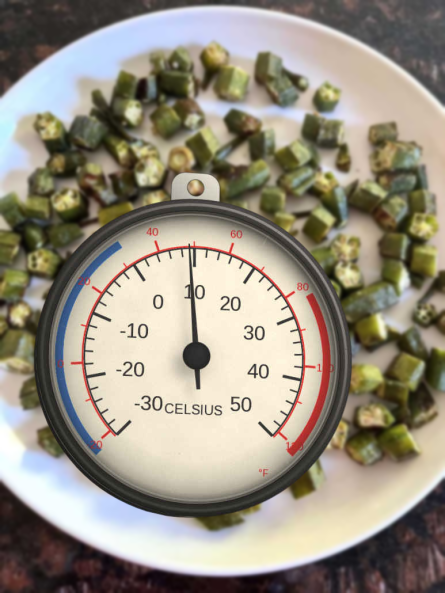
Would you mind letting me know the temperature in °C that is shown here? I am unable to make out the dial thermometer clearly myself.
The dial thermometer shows 9 °C
